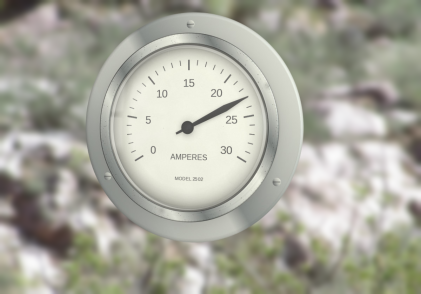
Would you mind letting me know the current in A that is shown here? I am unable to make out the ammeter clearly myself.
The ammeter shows 23 A
